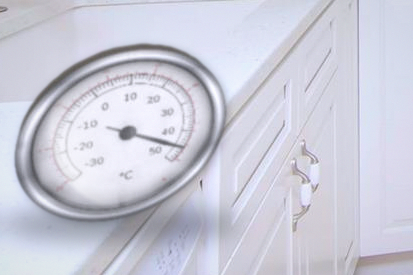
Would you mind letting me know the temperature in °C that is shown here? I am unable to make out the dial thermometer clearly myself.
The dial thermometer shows 45 °C
